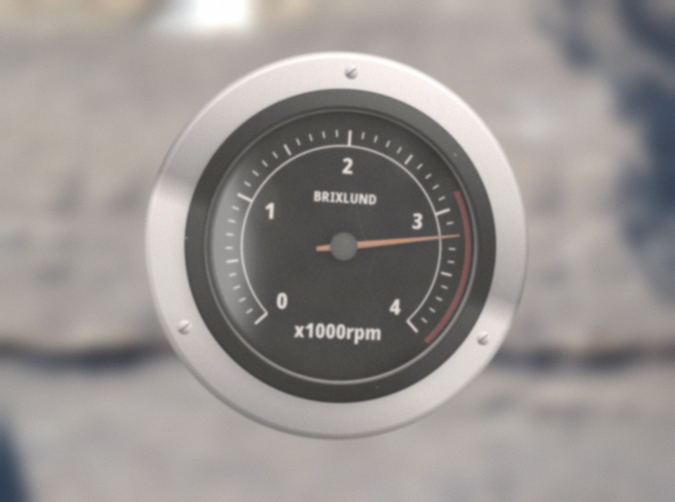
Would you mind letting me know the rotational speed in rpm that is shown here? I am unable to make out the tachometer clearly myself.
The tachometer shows 3200 rpm
